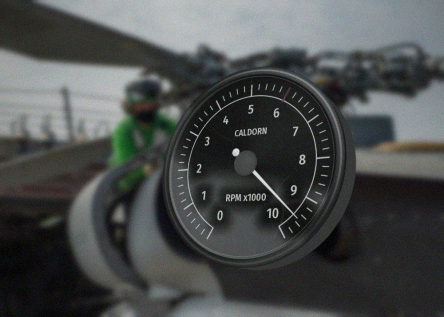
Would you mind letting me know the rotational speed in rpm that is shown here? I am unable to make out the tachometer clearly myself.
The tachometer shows 9500 rpm
